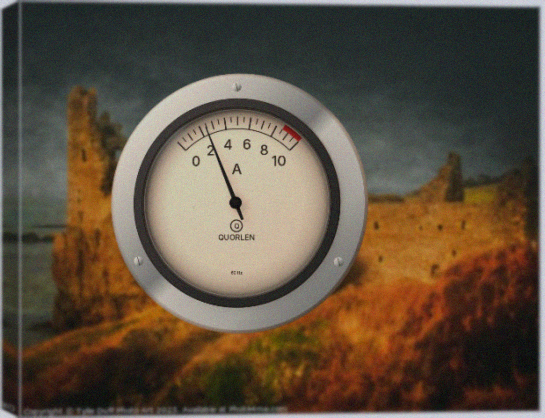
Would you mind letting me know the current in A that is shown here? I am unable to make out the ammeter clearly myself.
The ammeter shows 2.5 A
